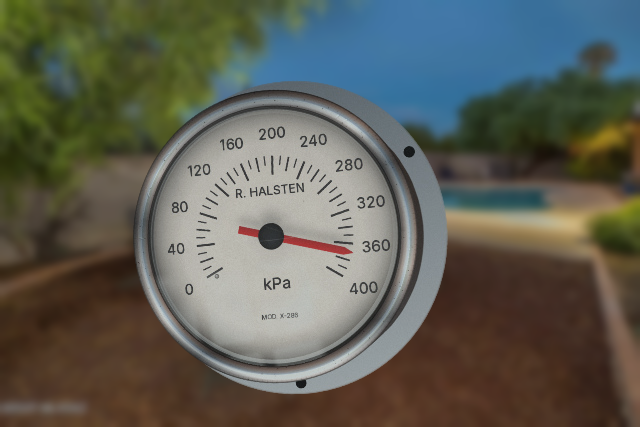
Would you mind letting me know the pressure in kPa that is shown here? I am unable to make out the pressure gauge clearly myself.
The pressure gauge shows 370 kPa
